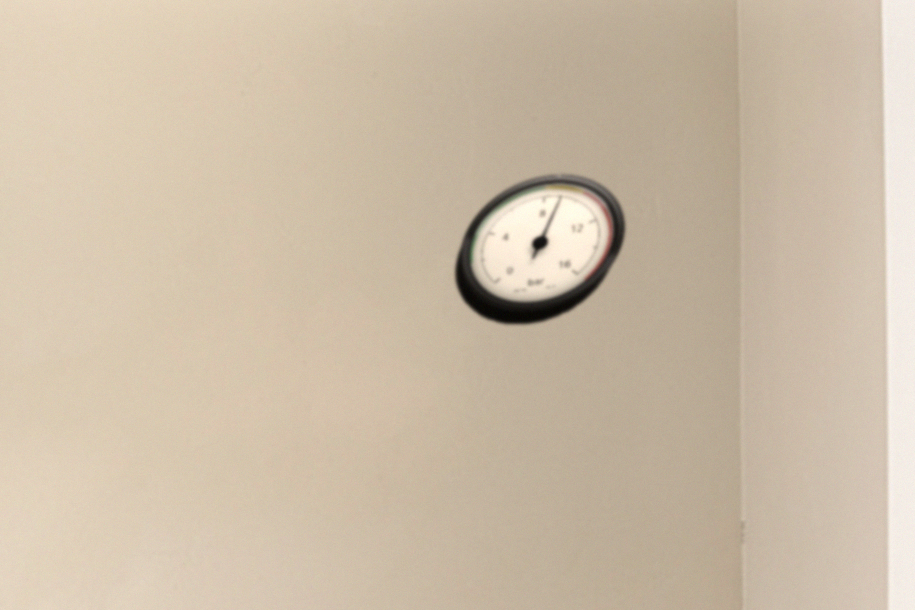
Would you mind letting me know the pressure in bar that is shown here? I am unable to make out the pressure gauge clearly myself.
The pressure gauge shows 9 bar
